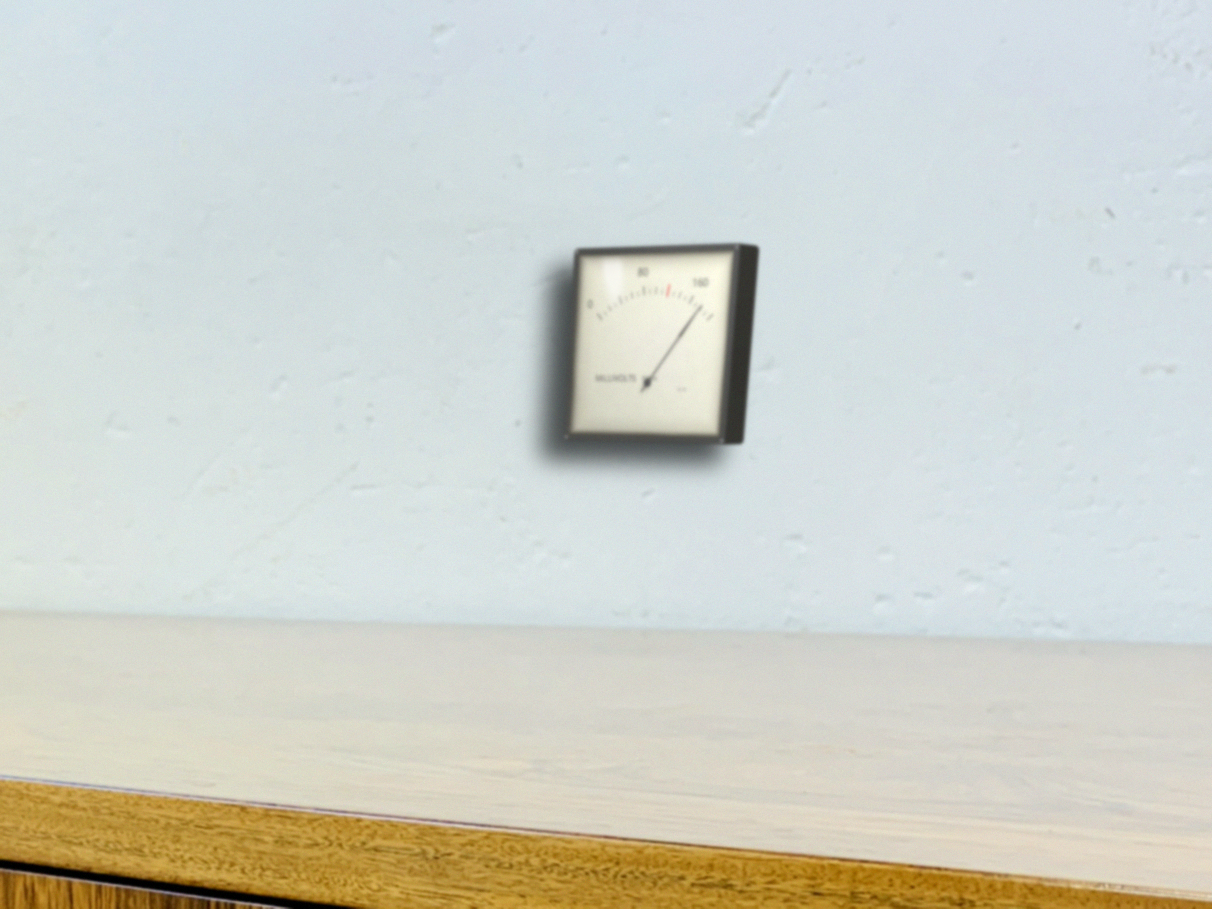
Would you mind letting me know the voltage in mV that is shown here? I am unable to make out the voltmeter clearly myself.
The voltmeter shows 180 mV
